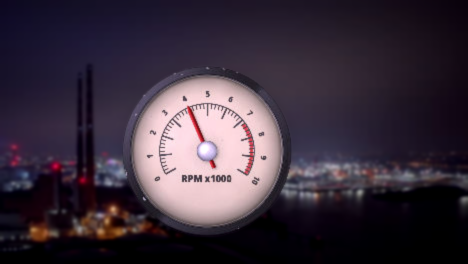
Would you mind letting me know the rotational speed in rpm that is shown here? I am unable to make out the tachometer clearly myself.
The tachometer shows 4000 rpm
